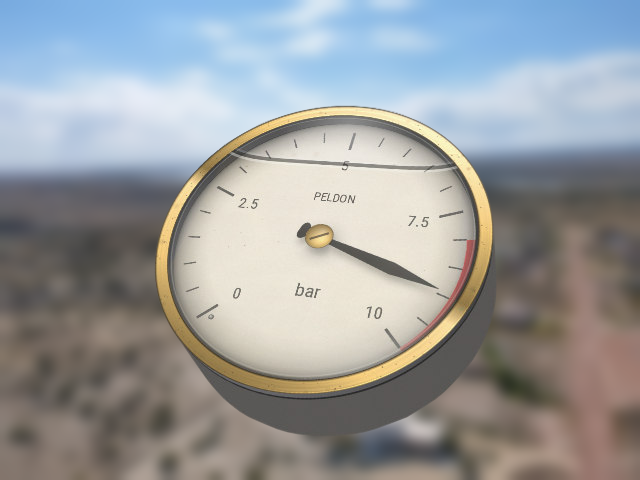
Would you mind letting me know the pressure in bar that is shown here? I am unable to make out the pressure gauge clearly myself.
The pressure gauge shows 9 bar
